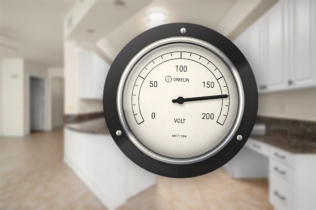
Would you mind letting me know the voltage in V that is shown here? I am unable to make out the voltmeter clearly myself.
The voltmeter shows 170 V
